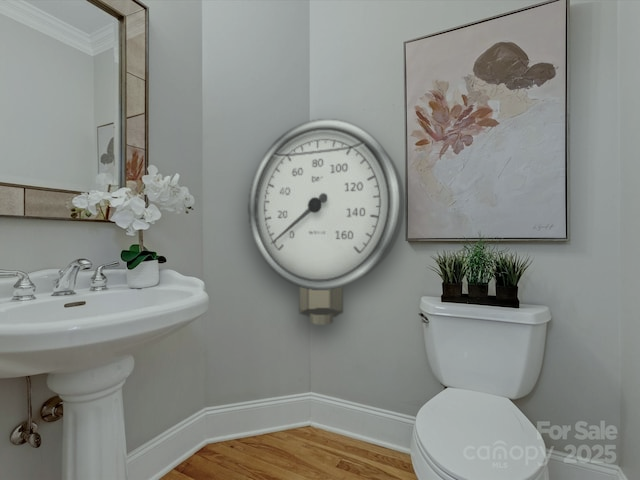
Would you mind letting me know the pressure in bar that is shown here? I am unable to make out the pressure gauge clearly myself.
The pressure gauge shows 5 bar
